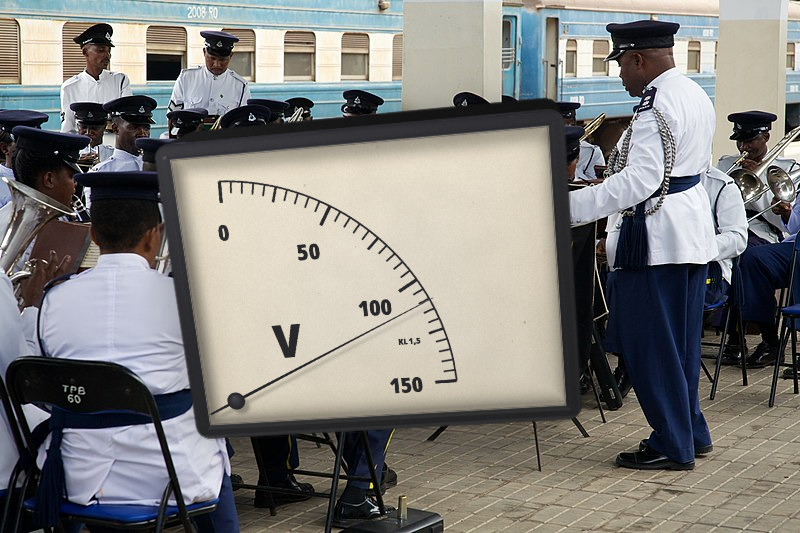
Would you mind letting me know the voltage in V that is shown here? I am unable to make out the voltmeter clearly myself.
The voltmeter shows 110 V
